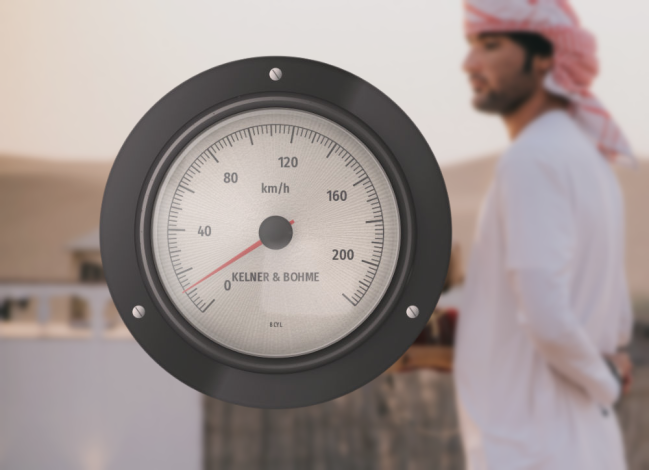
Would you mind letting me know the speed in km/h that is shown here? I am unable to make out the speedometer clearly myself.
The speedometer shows 12 km/h
